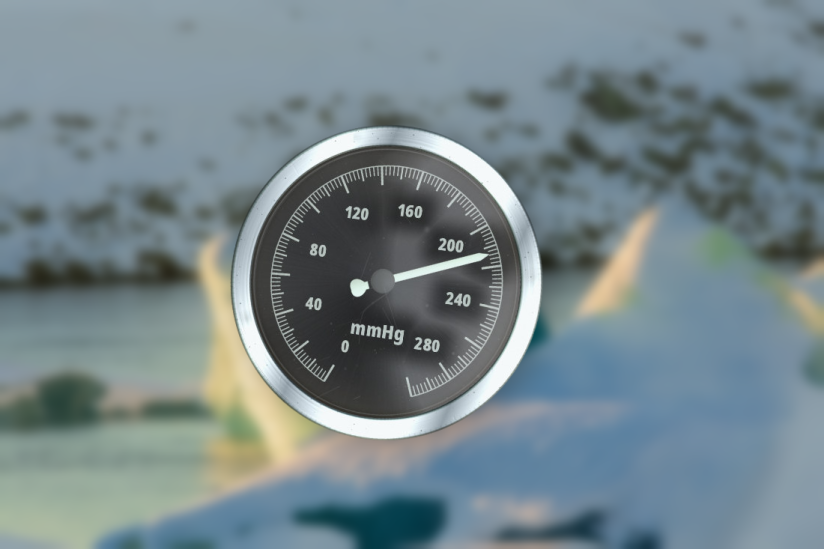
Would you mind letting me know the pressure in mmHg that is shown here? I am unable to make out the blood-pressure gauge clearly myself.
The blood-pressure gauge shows 214 mmHg
